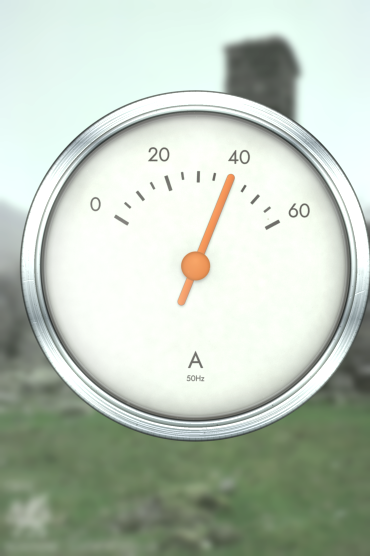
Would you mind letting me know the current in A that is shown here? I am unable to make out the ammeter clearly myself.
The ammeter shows 40 A
